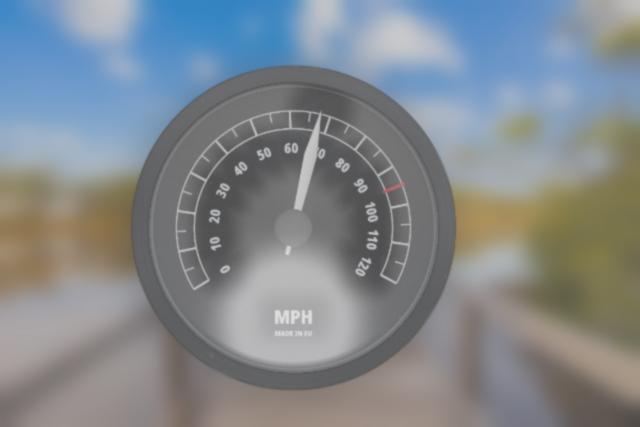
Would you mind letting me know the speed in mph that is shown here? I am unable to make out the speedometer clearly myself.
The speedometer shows 67.5 mph
